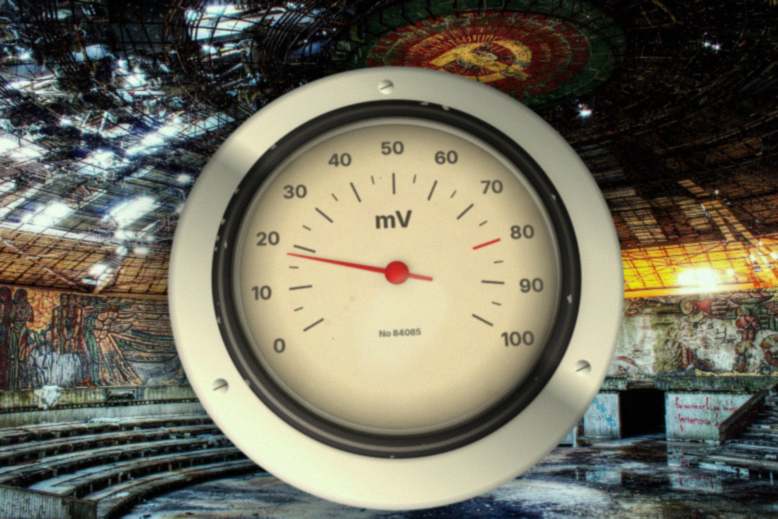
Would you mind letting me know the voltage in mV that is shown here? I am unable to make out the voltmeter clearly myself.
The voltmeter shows 17.5 mV
